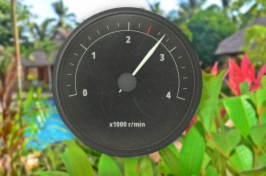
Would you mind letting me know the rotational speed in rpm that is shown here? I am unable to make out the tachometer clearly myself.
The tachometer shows 2700 rpm
